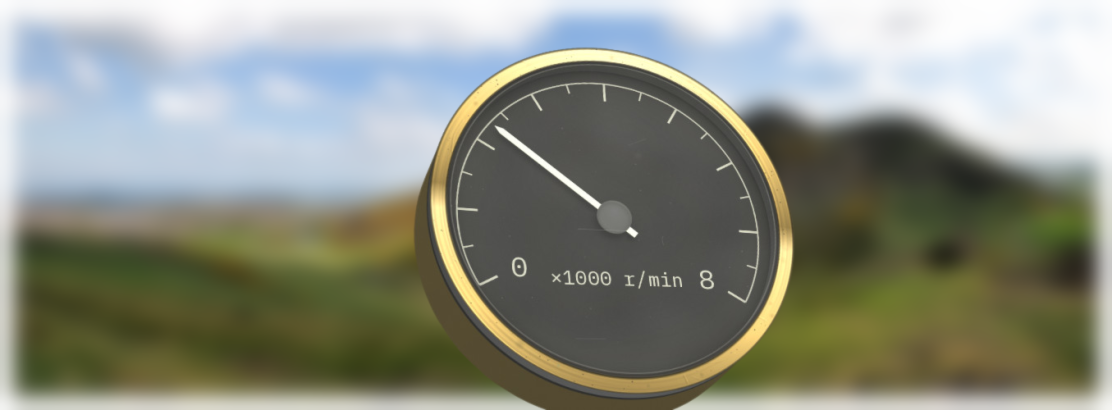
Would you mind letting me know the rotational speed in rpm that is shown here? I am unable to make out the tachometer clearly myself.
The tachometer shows 2250 rpm
